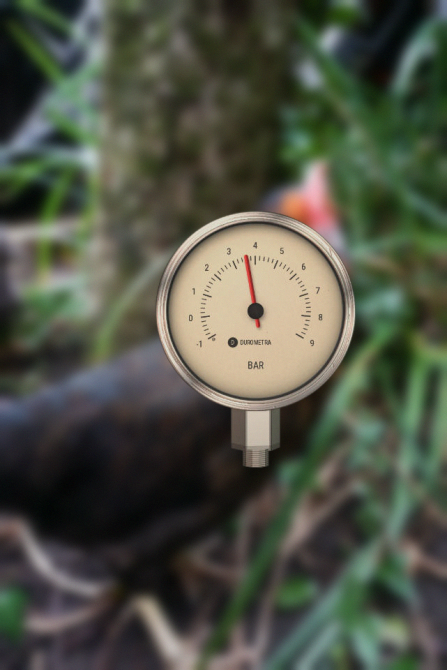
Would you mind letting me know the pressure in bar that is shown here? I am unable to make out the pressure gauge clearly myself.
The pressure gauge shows 3.6 bar
